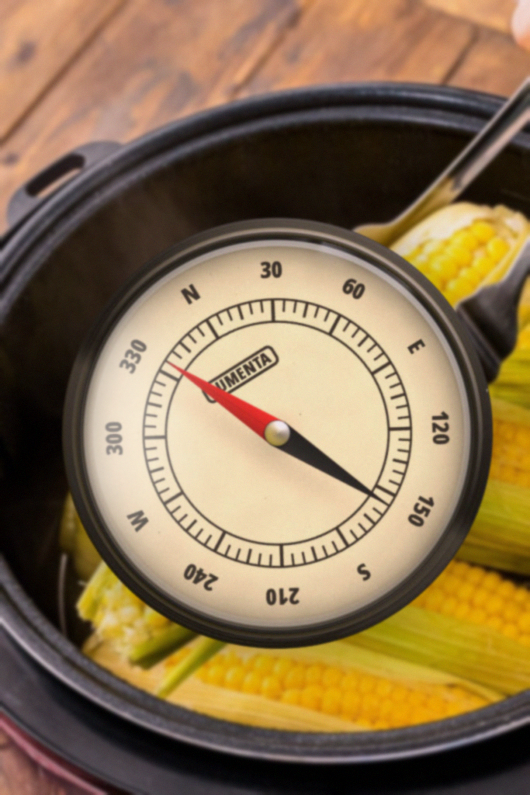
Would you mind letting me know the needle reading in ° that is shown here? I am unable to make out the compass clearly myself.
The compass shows 335 °
